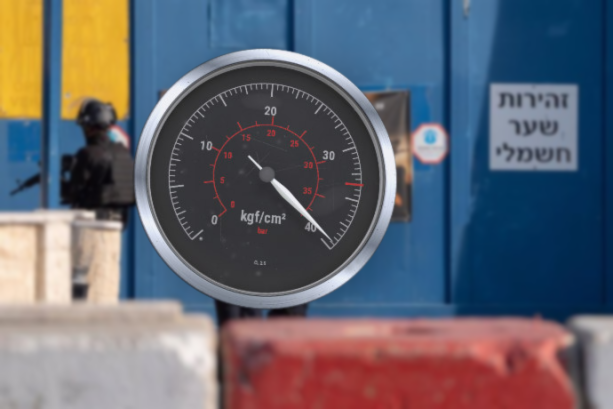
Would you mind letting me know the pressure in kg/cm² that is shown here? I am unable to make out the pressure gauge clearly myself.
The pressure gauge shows 39.5 kg/cm²
